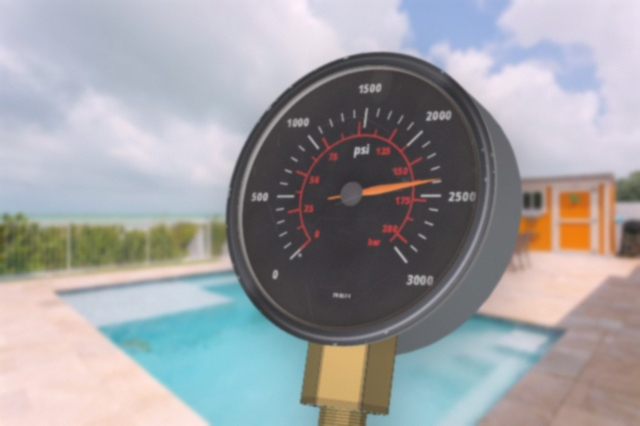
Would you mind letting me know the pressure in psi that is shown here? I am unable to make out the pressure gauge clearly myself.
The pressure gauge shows 2400 psi
